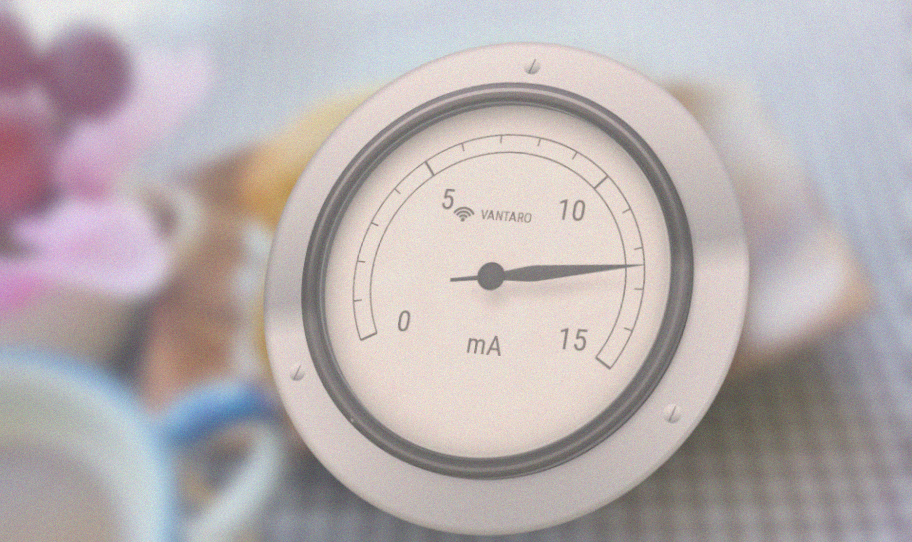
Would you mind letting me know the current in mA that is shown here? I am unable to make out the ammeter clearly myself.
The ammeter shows 12.5 mA
